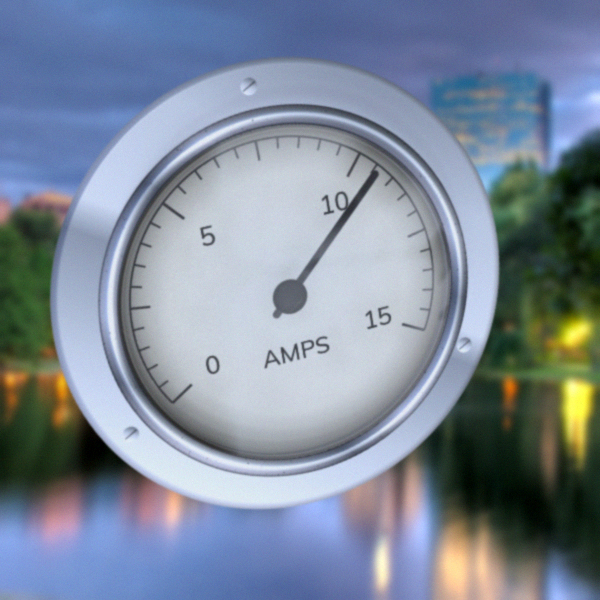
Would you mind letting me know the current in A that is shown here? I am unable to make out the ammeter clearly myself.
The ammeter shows 10.5 A
